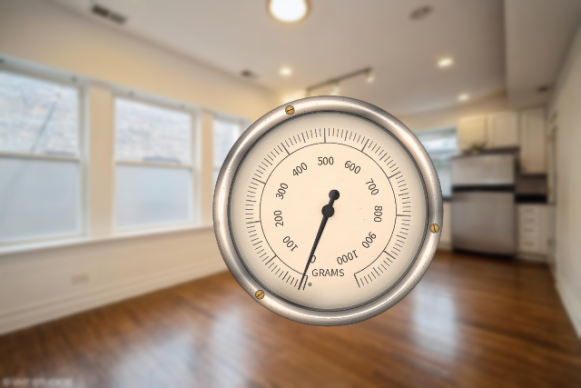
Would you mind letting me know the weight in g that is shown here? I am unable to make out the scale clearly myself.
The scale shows 10 g
